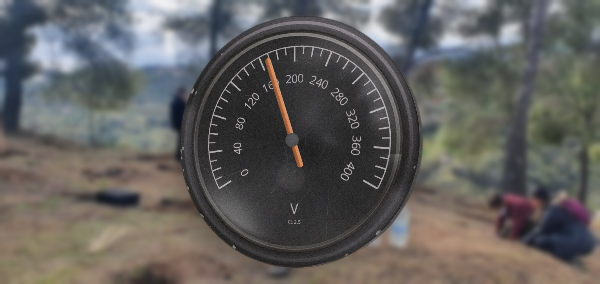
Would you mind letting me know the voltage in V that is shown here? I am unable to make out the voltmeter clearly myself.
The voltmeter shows 170 V
